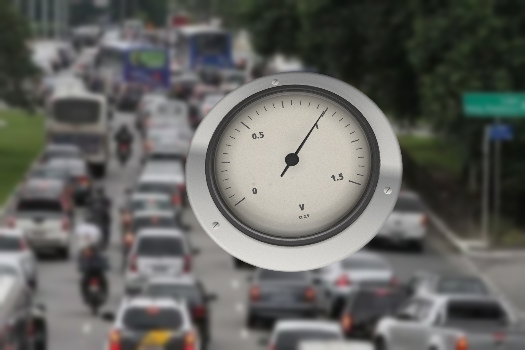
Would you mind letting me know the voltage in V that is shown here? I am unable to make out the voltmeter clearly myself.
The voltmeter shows 1 V
